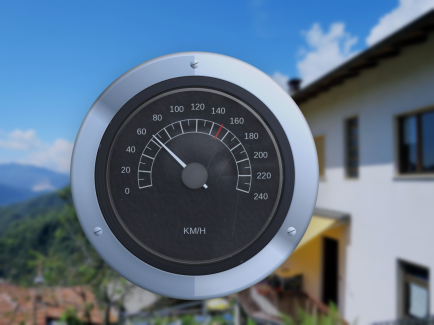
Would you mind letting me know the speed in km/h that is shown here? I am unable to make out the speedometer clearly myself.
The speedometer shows 65 km/h
